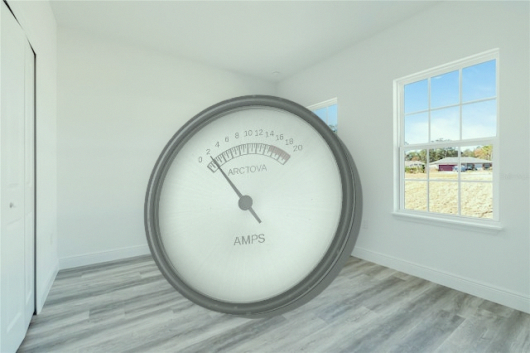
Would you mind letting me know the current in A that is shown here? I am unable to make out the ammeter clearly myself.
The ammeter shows 2 A
